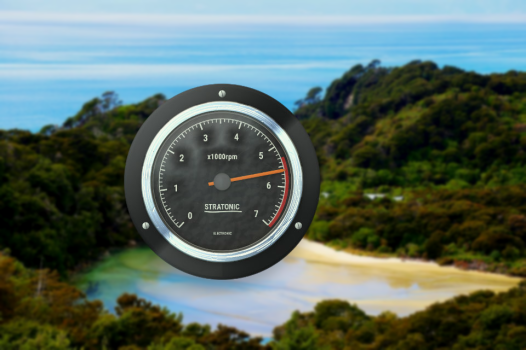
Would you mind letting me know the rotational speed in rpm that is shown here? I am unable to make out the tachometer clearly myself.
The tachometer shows 5600 rpm
